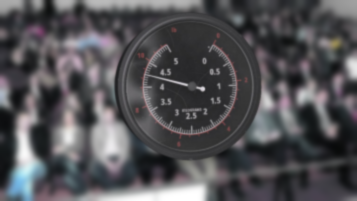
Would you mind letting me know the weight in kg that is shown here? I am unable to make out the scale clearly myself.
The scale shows 4.25 kg
